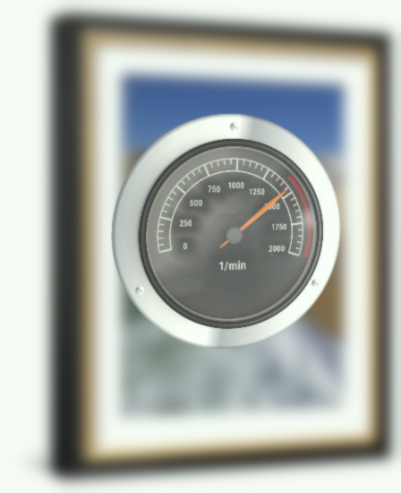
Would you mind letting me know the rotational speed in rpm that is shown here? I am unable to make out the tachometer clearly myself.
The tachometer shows 1450 rpm
